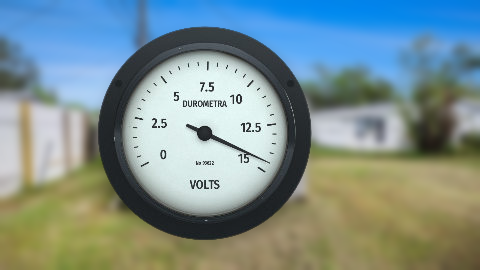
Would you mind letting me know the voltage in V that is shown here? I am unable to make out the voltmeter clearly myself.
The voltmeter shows 14.5 V
